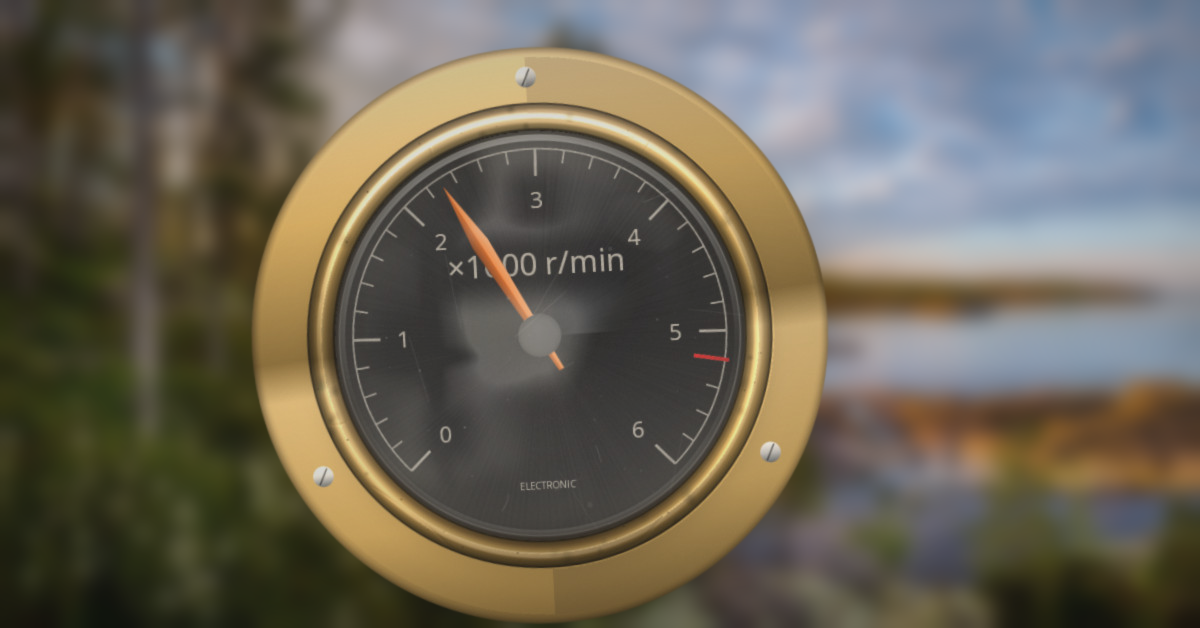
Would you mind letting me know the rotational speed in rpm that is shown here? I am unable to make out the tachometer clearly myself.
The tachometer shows 2300 rpm
